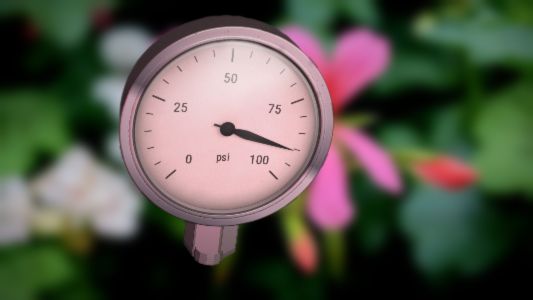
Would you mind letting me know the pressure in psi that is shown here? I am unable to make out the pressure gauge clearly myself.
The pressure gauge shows 90 psi
